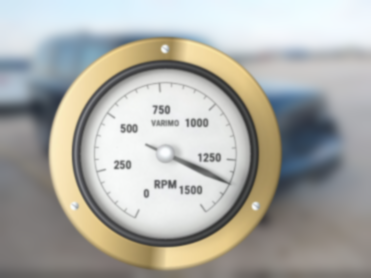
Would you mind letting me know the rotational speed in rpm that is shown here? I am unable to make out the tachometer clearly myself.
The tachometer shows 1350 rpm
